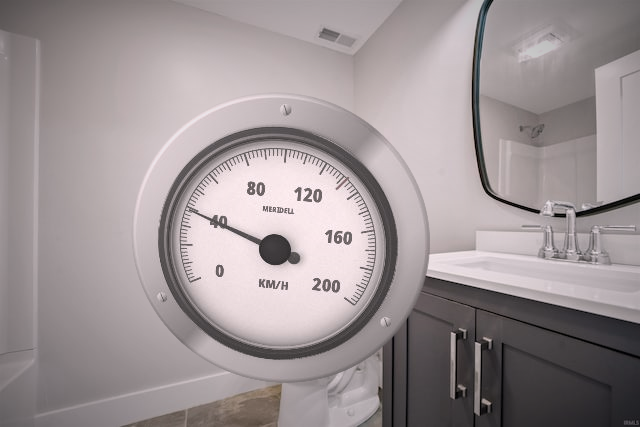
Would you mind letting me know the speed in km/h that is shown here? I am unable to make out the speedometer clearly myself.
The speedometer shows 40 km/h
